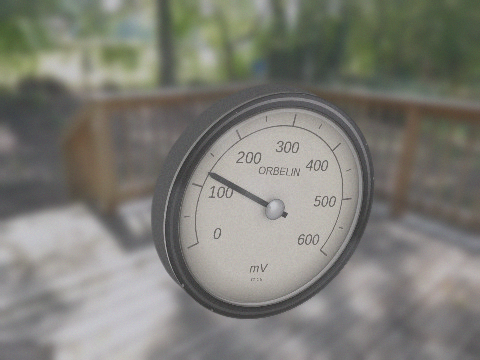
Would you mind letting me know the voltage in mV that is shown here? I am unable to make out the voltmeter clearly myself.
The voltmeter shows 125 mV
